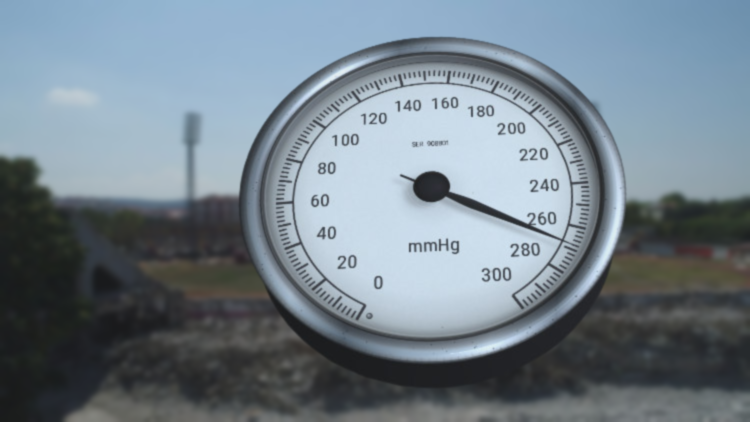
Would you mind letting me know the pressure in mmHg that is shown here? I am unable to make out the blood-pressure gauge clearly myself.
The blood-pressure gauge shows 270 mmHg
